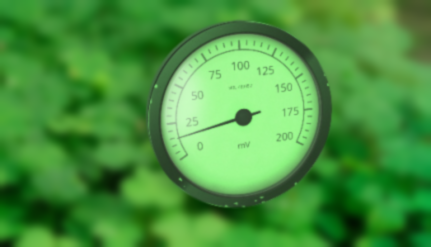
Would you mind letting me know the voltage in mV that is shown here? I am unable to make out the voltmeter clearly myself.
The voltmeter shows 15 mV
